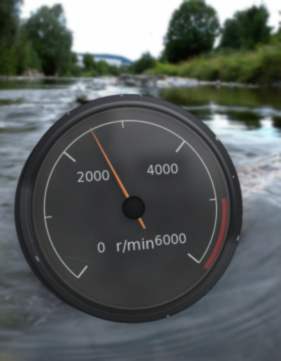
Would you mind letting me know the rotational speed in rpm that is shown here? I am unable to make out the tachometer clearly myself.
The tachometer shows 2500 rpm
